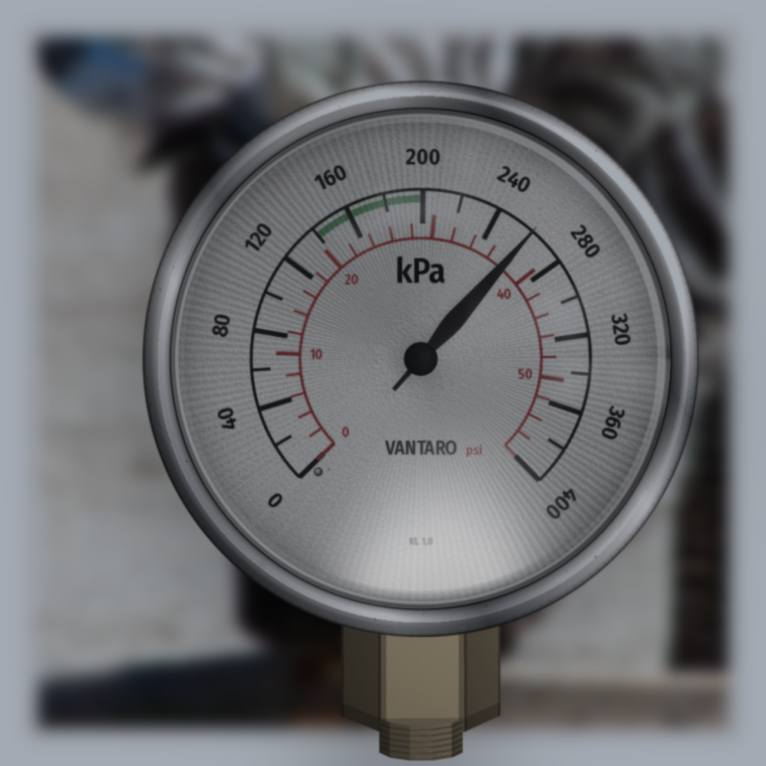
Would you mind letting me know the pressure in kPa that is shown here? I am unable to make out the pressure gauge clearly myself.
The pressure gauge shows 260 kPa
